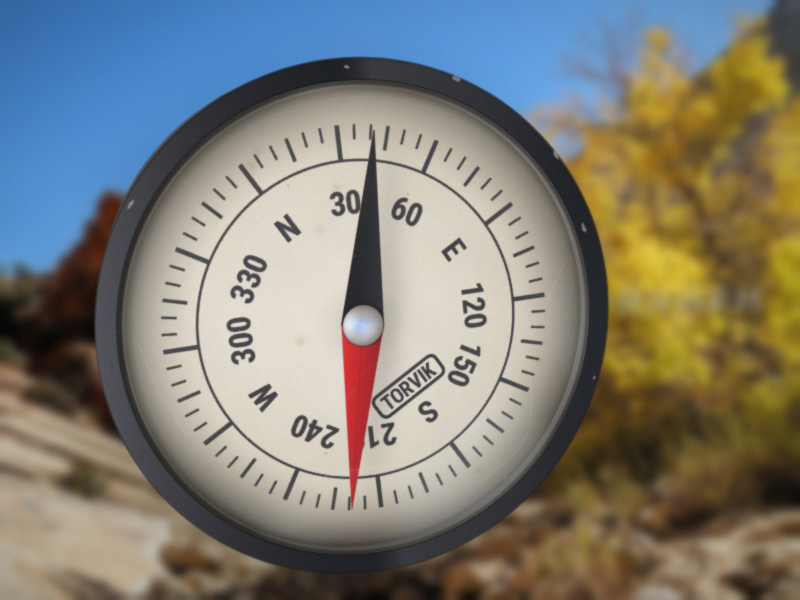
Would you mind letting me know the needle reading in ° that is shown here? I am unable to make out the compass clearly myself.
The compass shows 220 °
